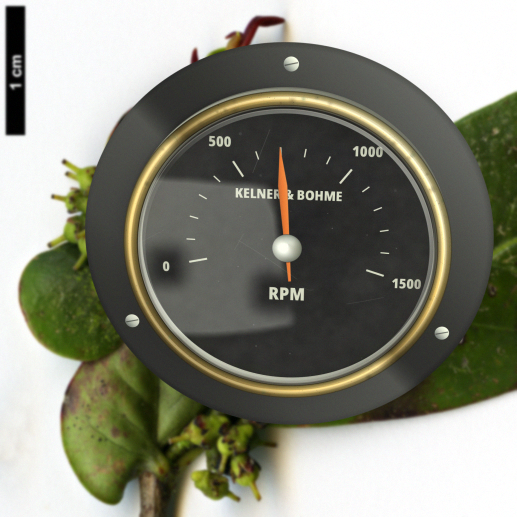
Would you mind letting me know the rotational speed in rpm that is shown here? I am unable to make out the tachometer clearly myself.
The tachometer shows 700 rpm
